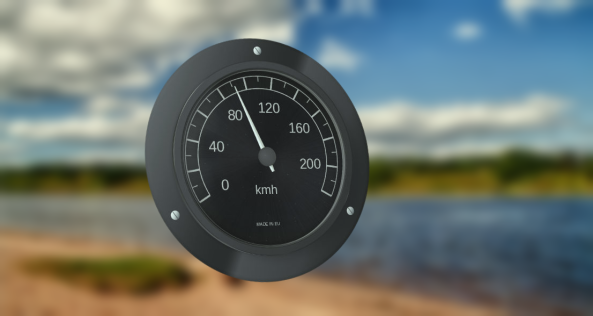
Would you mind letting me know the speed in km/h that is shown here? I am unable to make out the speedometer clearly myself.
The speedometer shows 90 km/h
